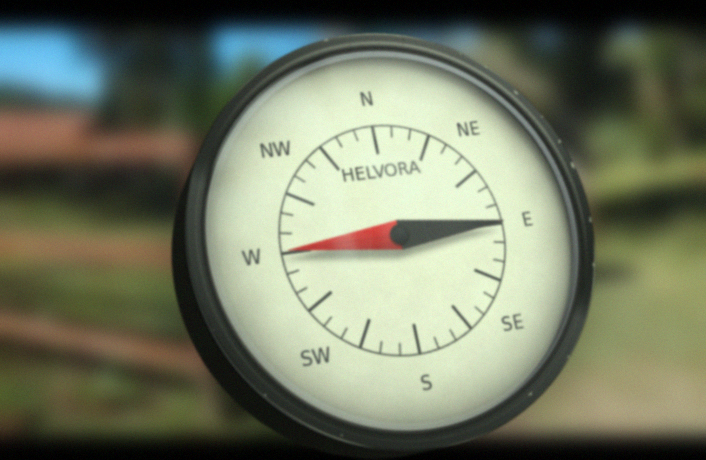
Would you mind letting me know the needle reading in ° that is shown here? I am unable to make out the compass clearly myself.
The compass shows 270 °
